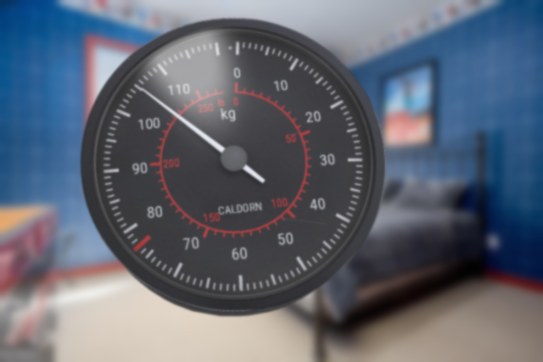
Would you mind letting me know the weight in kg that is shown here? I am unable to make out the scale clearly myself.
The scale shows 105 kg
